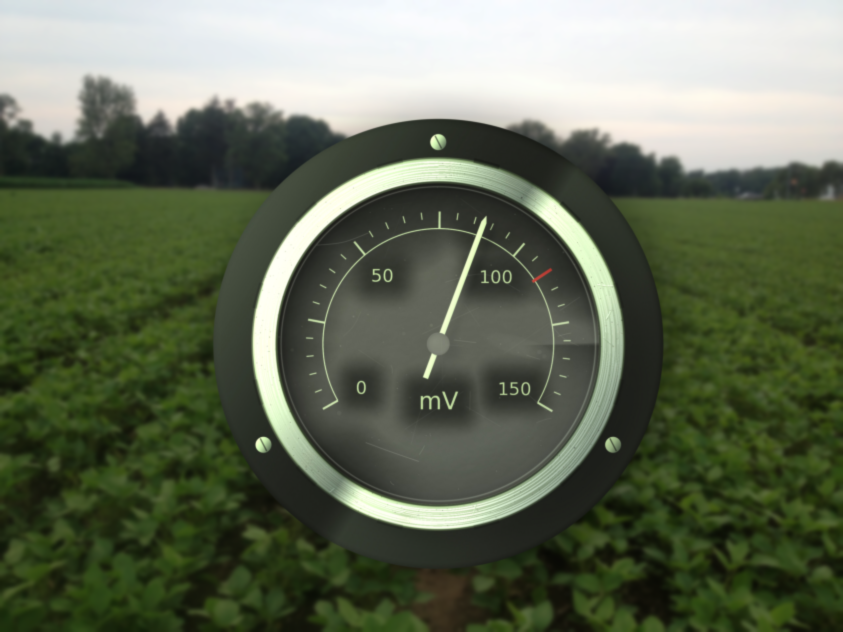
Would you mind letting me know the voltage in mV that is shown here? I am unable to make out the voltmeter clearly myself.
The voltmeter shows 87.5 mV
